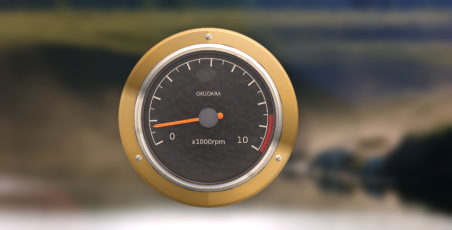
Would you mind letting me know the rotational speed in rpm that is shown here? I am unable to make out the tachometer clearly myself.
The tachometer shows 750 rpm
